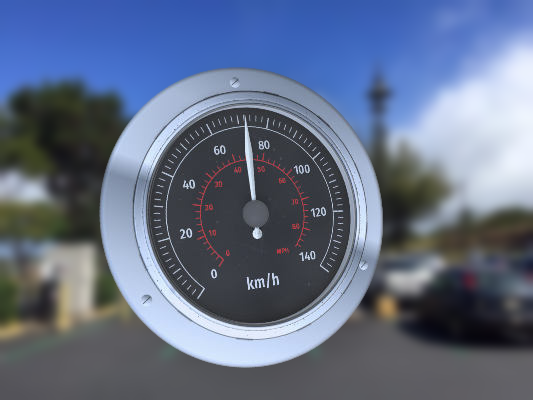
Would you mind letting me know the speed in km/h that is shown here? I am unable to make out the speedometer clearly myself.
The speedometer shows 72 km/h
